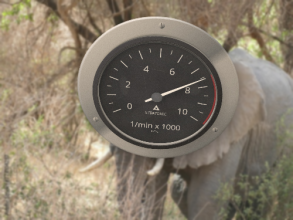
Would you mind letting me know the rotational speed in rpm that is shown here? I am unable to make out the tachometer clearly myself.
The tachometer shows 7500 rpm
